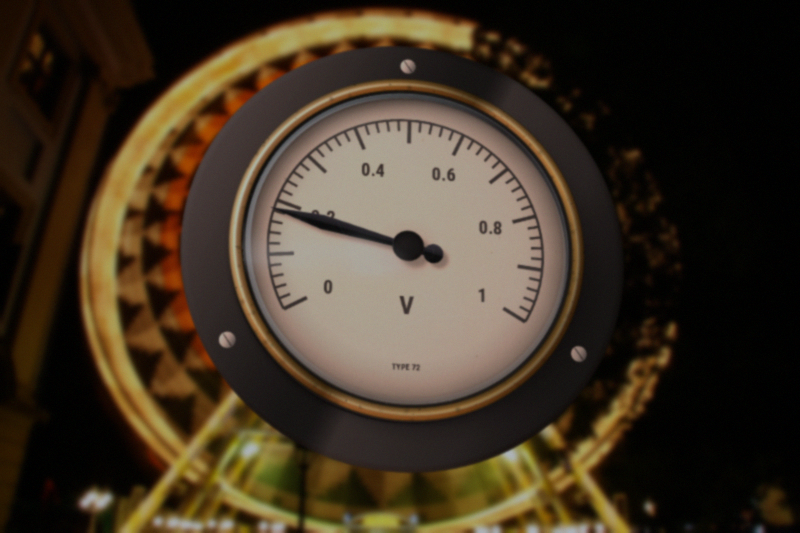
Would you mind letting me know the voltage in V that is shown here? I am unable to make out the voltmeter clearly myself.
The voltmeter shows 0.18 V
